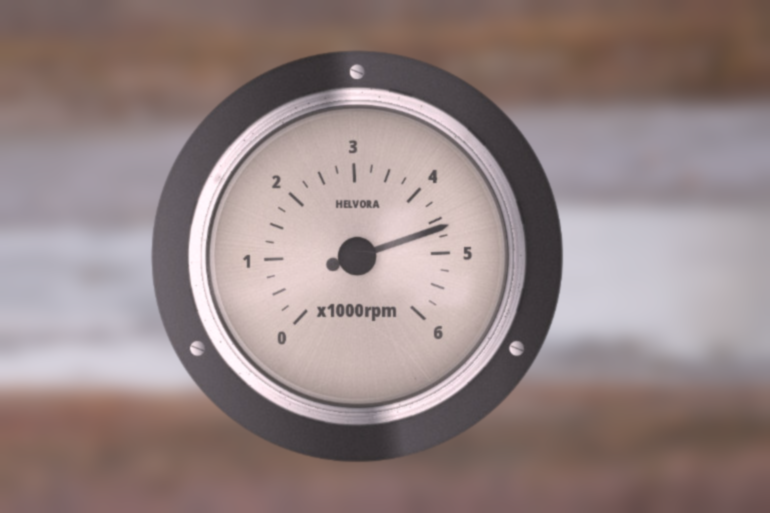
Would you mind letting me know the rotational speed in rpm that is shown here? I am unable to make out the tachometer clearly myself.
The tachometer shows 4625 rpm
